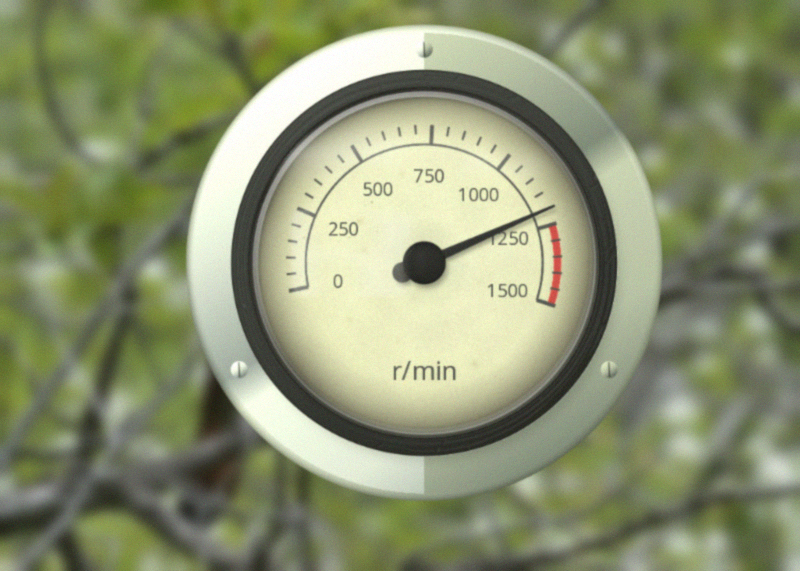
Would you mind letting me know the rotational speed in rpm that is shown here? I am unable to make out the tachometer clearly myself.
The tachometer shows 1200 rpm
